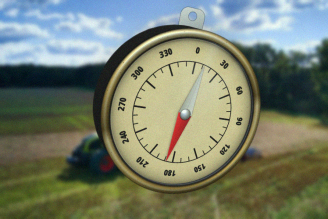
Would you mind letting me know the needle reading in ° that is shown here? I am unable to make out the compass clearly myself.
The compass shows 190 °
